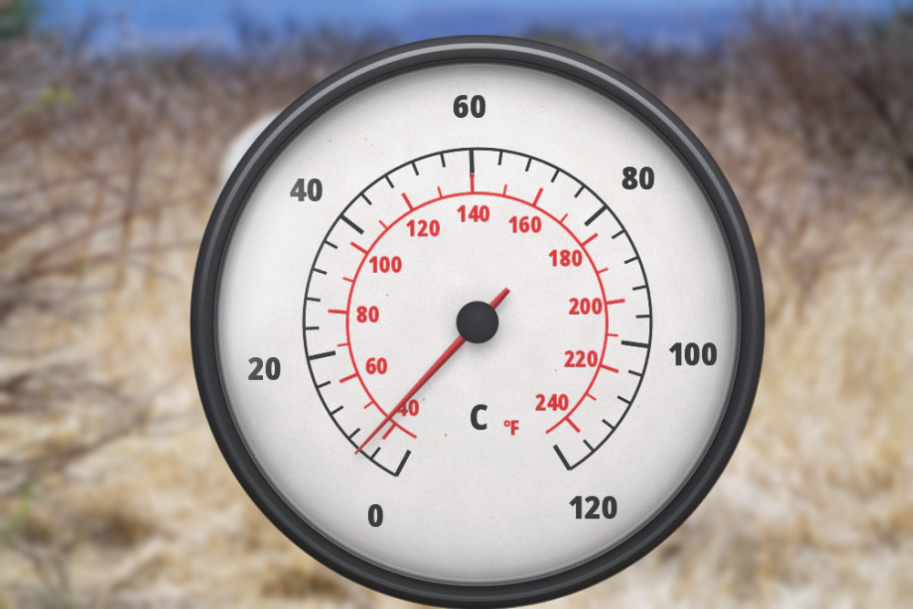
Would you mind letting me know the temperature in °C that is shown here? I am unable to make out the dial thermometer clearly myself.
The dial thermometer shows 6 °C
